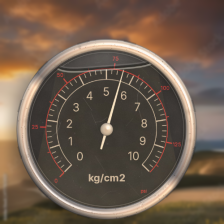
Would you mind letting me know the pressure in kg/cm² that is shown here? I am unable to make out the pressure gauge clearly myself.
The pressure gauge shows 5.6 kg/cm²
